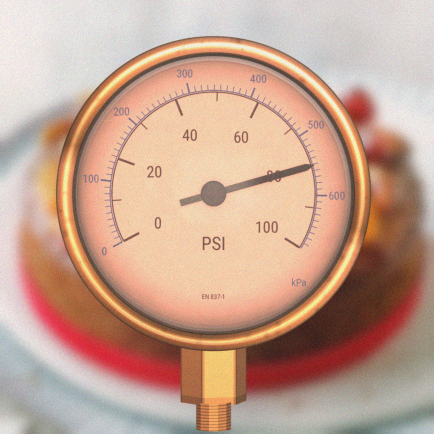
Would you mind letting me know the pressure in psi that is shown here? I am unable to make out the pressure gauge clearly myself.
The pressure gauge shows 80 psi
